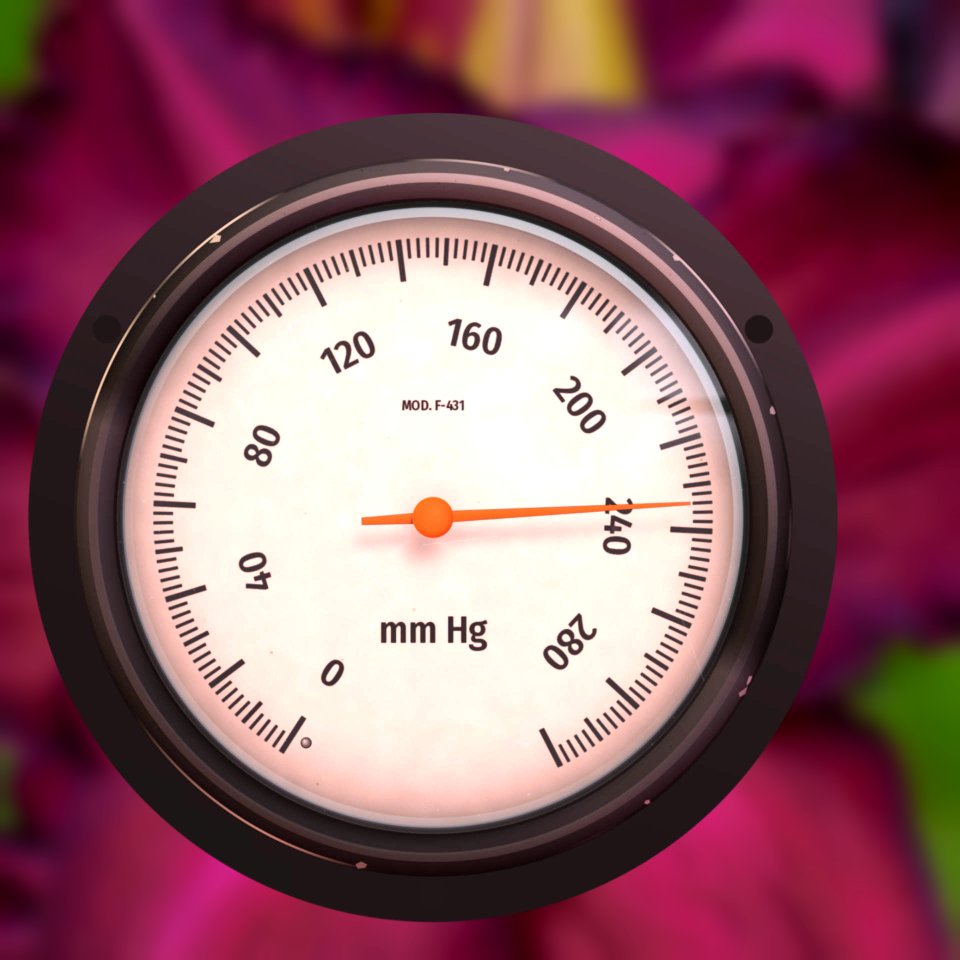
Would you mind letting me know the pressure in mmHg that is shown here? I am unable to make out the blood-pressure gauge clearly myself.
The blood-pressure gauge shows 234 mmHg
